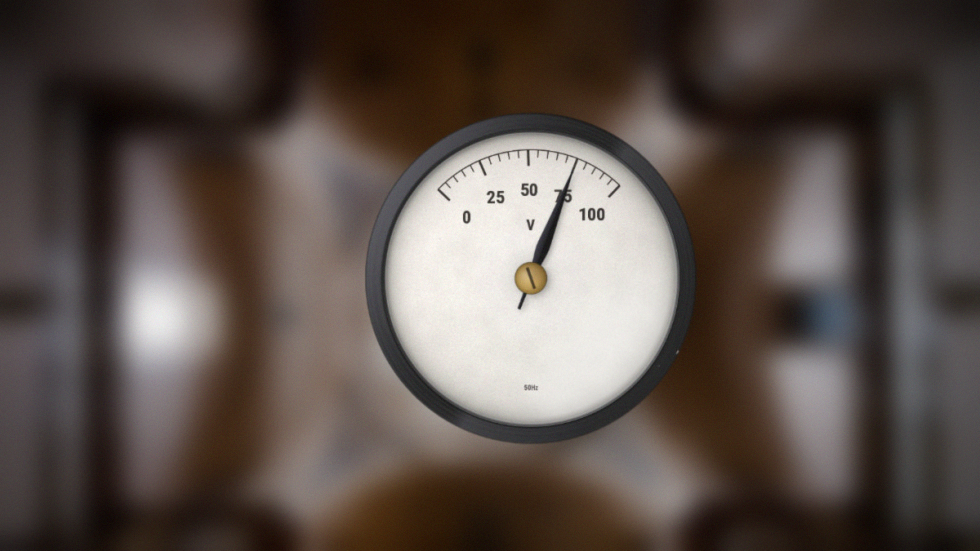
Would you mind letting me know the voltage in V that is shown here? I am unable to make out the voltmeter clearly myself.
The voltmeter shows 75 V
